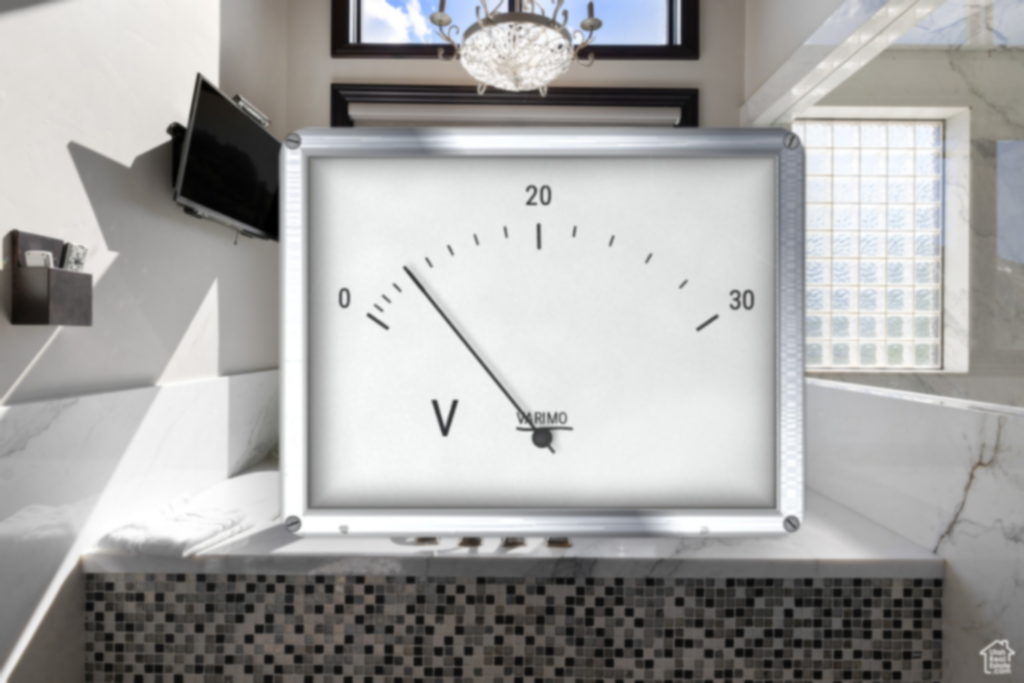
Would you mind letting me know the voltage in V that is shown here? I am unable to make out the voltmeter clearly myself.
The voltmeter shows 10 V
